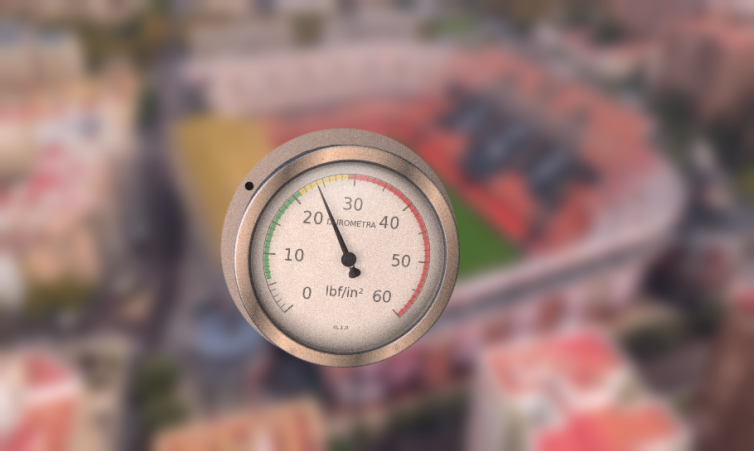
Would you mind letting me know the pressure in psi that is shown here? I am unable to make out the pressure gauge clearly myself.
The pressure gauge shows 24 psi
